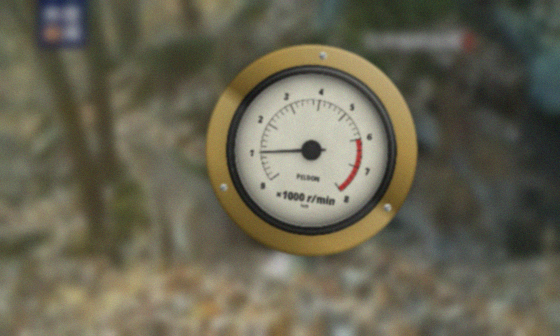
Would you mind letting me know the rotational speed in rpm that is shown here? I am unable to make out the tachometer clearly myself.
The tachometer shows 1000 rpm
